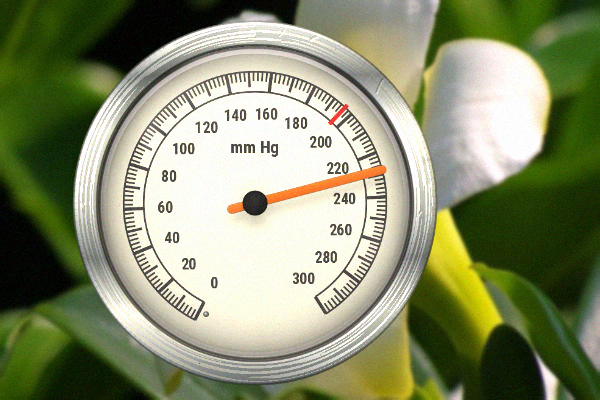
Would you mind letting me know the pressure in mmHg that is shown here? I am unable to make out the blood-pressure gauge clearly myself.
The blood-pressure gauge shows 228 mmHg
